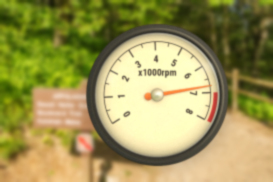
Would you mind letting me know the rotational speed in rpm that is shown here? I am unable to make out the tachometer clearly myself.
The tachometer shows 6750 rpm
